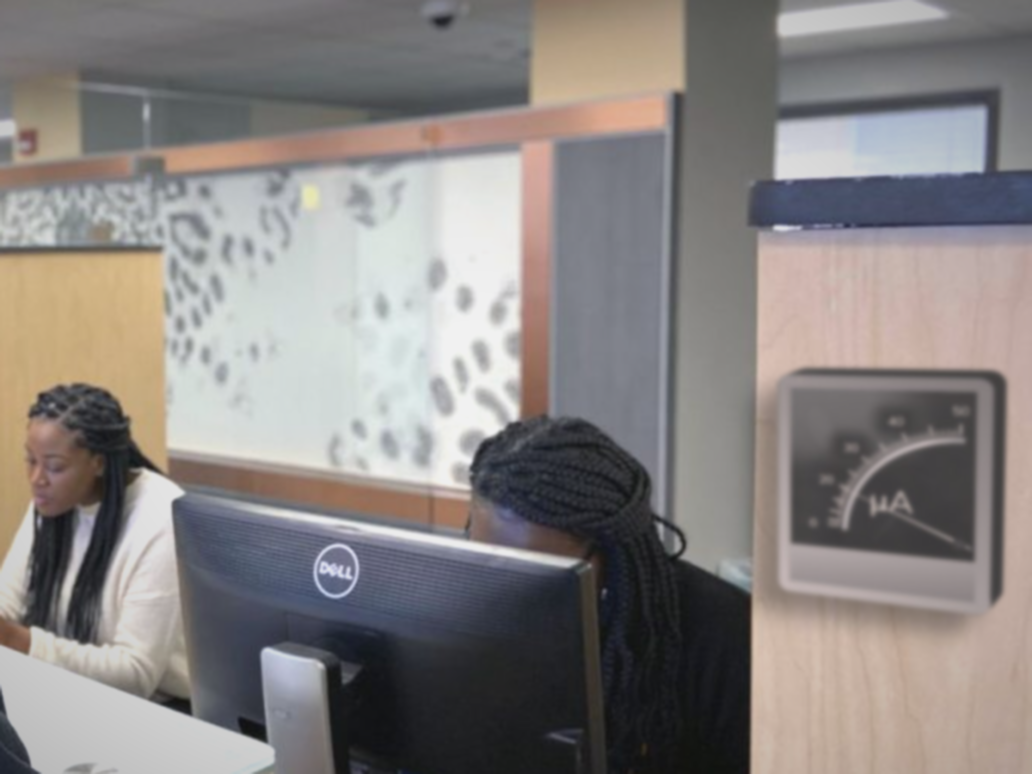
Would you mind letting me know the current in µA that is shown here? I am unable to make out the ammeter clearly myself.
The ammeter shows 20 µA
